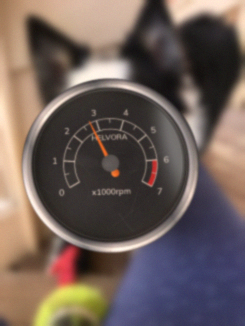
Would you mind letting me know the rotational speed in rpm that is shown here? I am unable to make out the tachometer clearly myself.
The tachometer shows 2750 rpm
